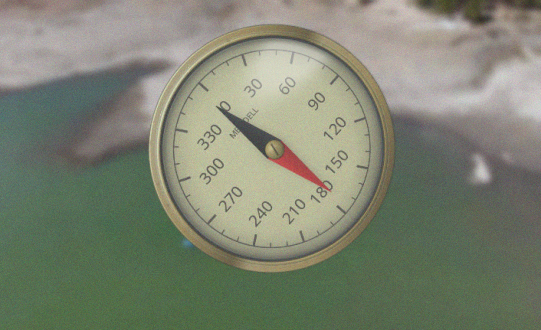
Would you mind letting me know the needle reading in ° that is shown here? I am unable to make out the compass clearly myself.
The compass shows 175 °
